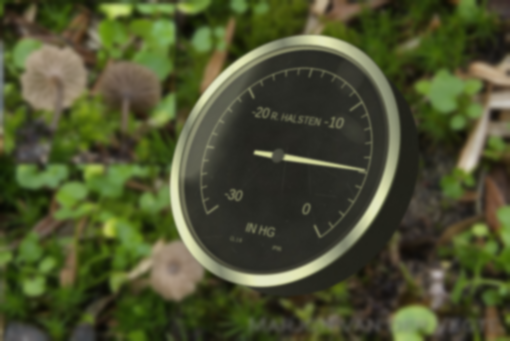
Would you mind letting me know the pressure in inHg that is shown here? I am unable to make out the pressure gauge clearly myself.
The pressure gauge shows -5 inHg
